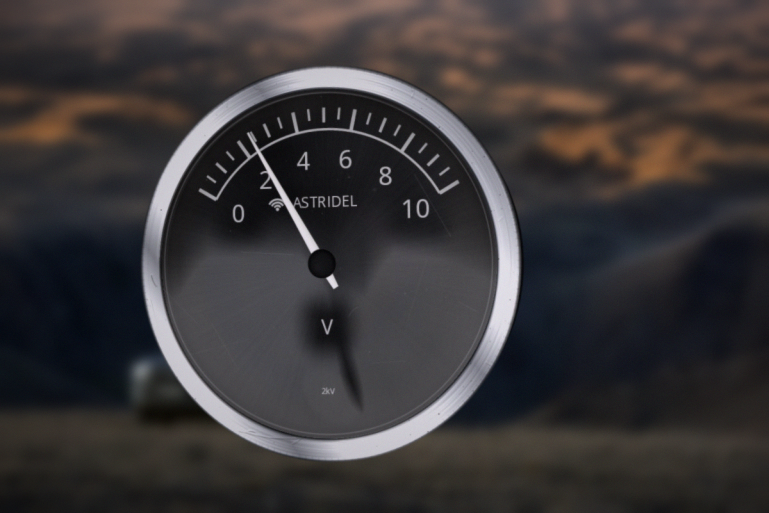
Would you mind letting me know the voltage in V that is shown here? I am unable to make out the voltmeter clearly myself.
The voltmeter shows 2.5 V
